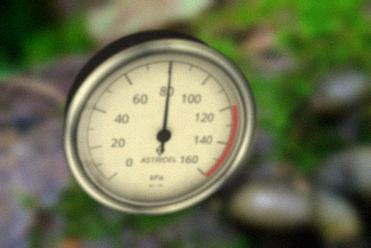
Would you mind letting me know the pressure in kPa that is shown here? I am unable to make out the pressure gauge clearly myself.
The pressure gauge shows 80 kPa
